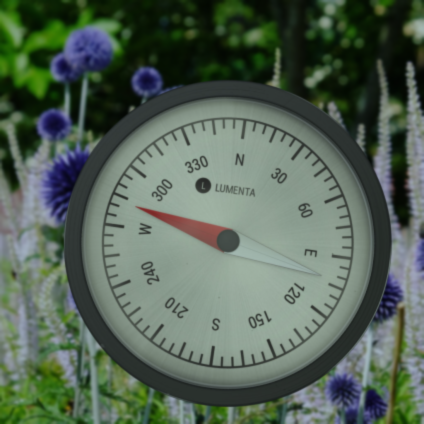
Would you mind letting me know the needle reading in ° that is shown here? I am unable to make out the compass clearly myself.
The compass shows 282.5 °
